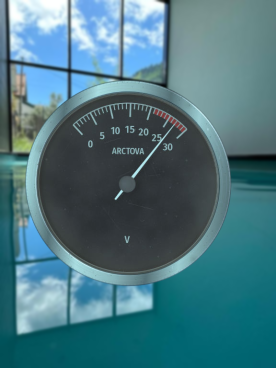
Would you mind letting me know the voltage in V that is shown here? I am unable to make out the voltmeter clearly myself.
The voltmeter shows 27 V
